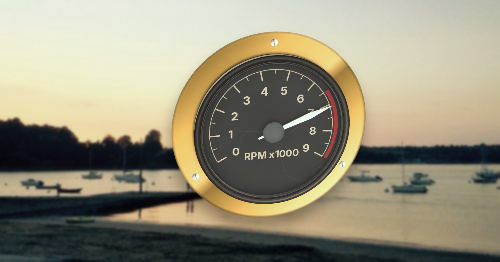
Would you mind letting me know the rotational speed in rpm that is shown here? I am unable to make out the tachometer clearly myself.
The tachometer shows 7000 rpm
